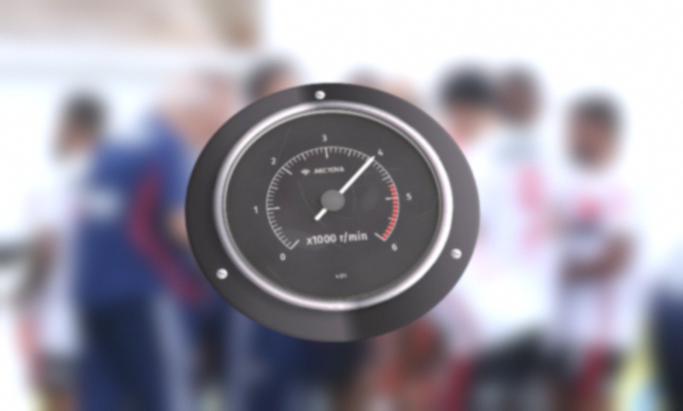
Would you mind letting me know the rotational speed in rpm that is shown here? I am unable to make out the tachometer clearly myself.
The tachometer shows 4000 rpm
